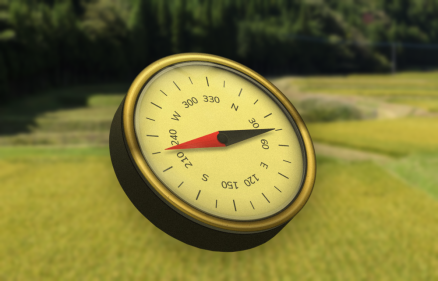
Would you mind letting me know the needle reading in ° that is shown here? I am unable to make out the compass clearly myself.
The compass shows 225 °
